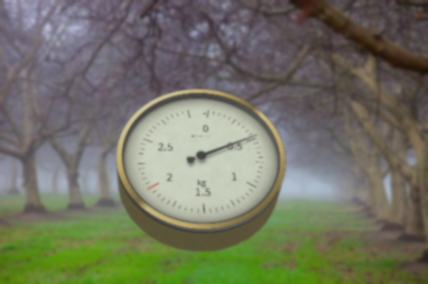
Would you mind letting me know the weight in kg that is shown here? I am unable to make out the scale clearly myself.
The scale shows 0.5 kg
